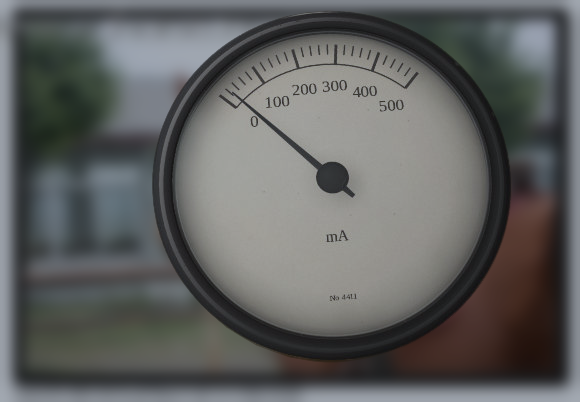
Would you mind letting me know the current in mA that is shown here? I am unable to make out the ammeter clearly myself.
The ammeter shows 20 mA
